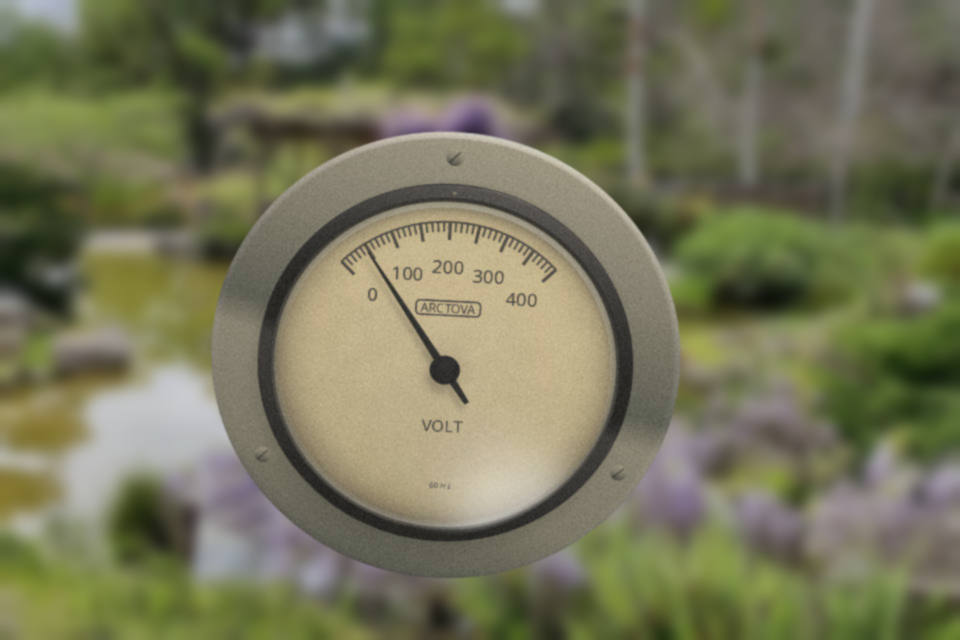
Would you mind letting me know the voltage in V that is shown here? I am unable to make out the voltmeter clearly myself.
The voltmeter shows 50 V
